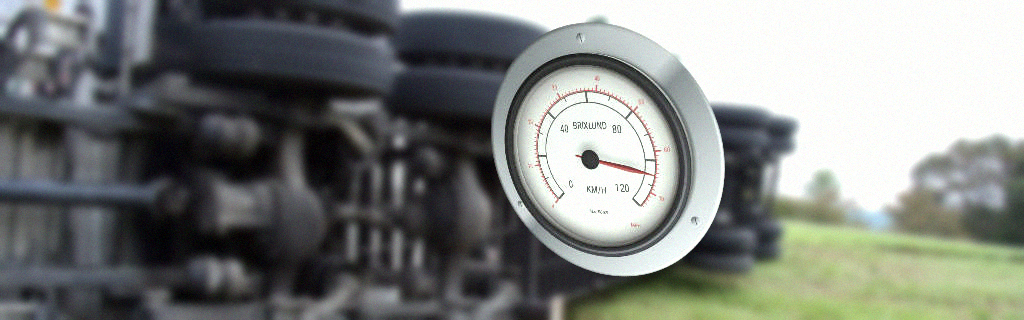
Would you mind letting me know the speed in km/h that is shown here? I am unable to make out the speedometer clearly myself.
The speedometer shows 105 km/h
